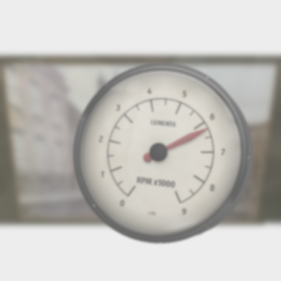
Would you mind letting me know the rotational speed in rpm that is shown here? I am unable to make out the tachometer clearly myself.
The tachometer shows 6250 rpm
